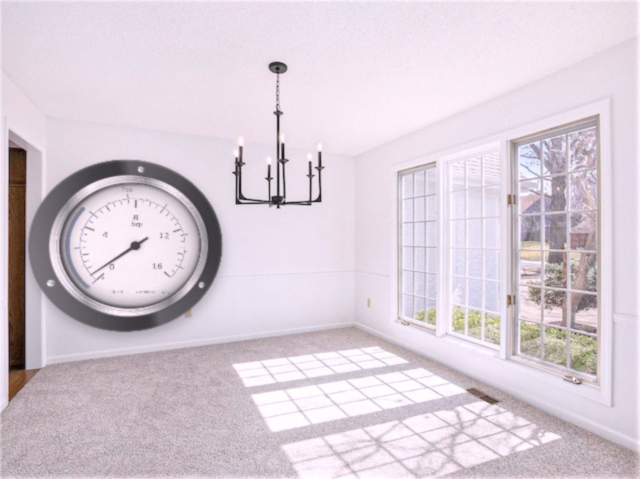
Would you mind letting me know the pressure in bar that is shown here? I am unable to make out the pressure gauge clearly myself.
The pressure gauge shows 0.5 bar
